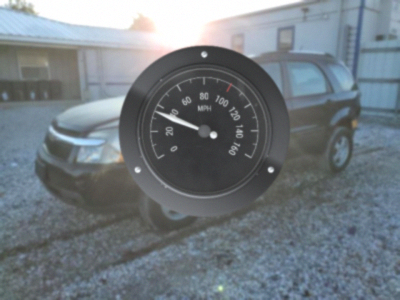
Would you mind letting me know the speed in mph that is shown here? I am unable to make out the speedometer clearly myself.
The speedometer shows 35 mph
